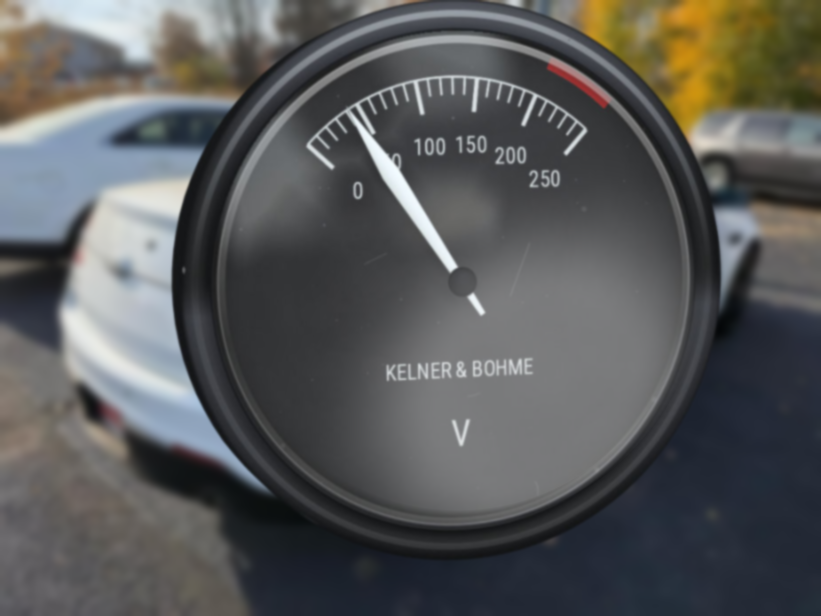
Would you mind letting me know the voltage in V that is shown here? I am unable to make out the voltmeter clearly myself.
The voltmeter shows 40 V
